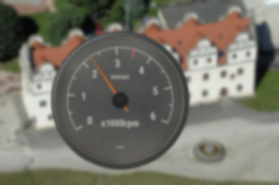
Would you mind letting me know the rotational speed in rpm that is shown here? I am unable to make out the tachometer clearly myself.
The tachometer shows 2250 rpm
